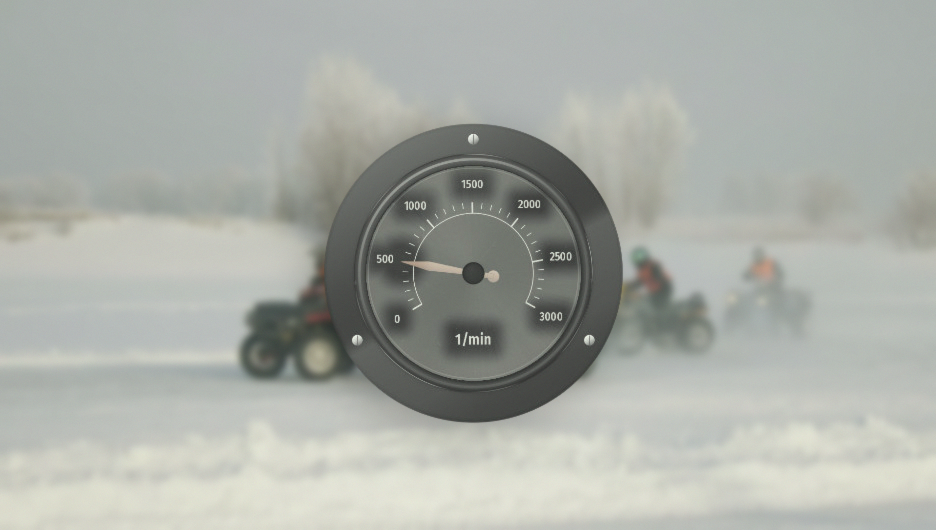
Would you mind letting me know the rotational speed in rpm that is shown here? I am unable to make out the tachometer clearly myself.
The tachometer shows 500 rpm
